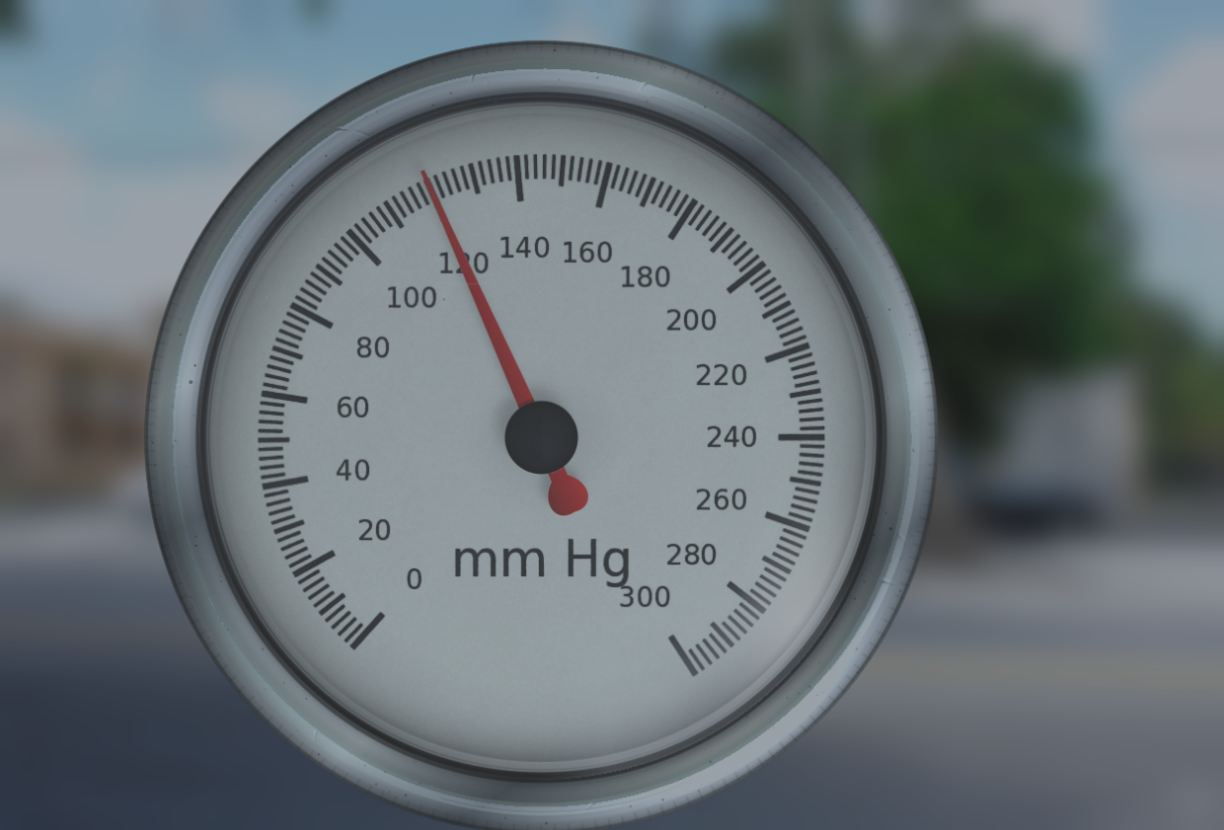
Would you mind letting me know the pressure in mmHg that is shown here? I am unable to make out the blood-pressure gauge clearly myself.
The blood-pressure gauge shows 120 mmHg
